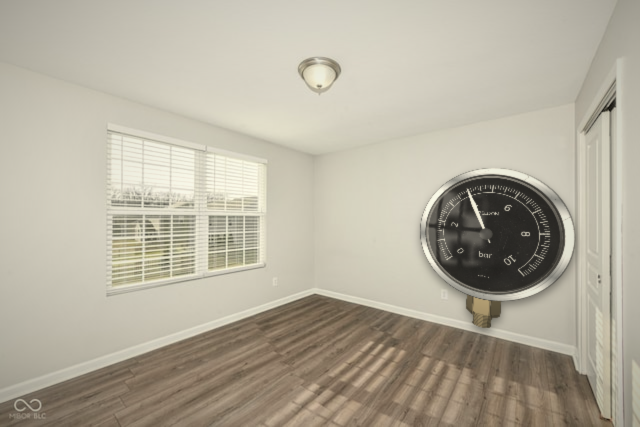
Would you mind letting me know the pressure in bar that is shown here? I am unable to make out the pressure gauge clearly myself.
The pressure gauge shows 4 bar
